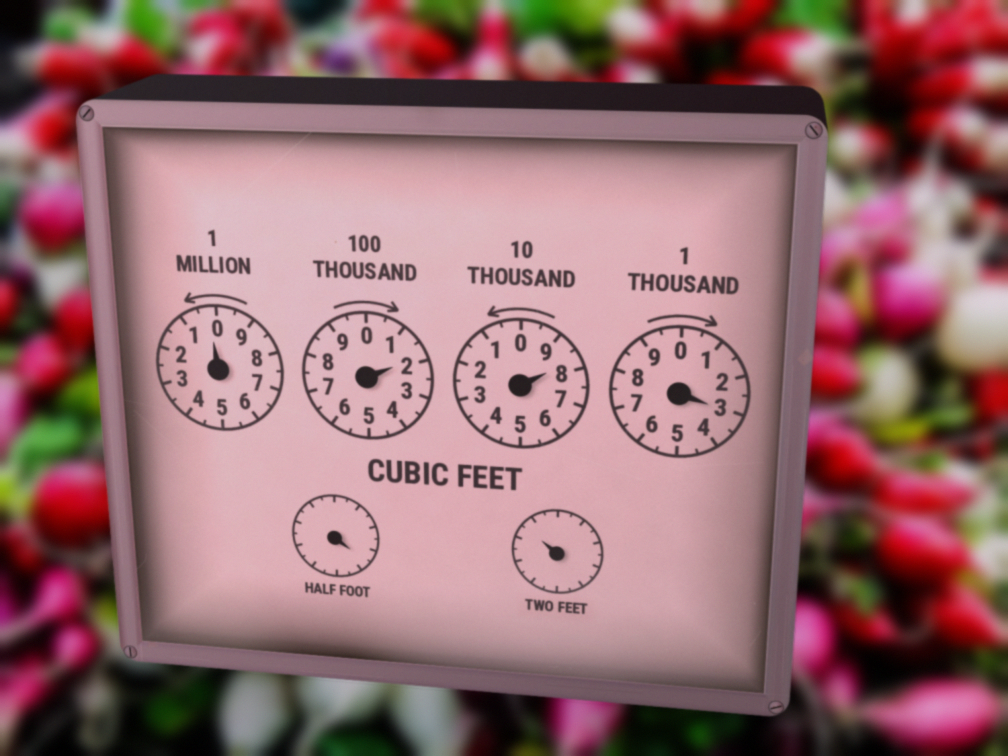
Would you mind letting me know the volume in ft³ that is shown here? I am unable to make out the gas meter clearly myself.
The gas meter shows 18300 ft³
